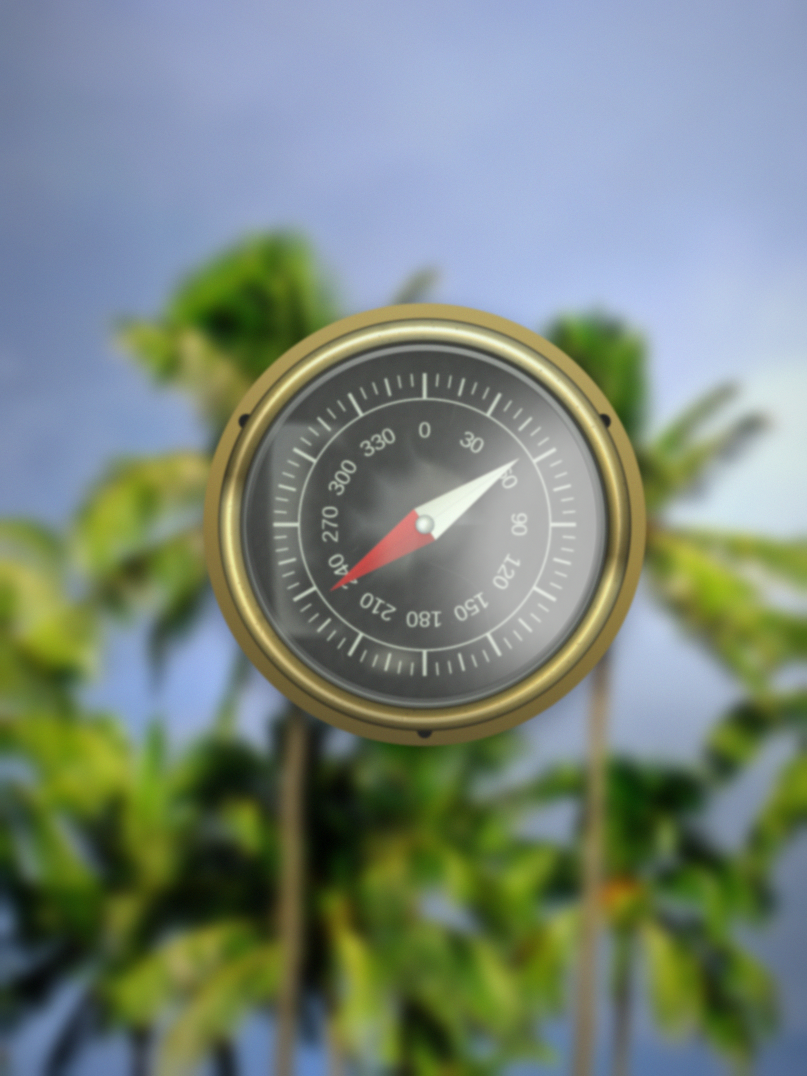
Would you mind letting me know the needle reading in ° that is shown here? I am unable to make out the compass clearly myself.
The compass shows 235 °
